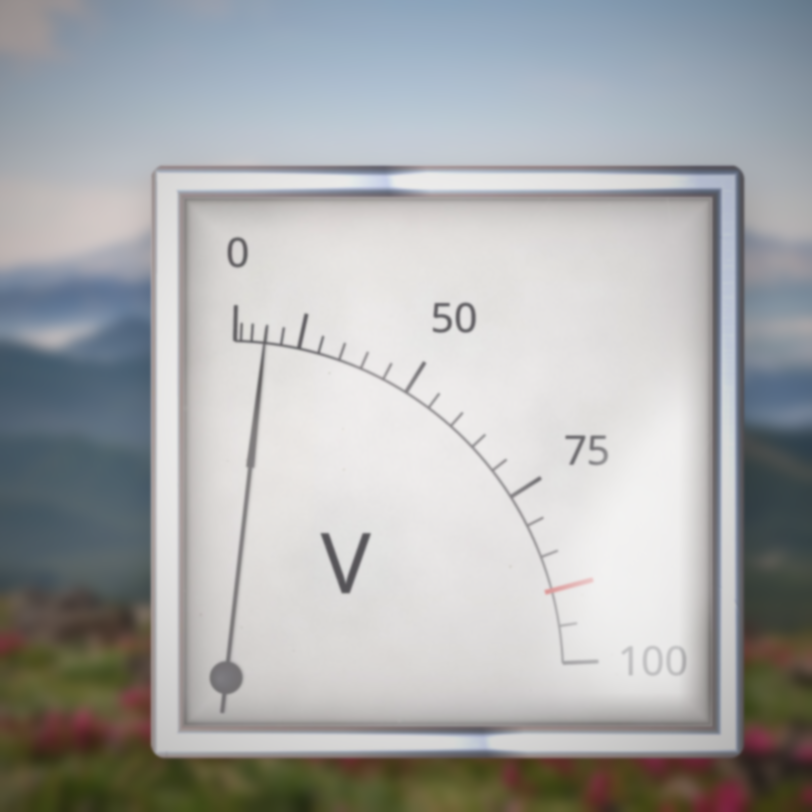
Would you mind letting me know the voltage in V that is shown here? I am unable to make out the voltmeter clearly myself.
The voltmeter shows 15 V
